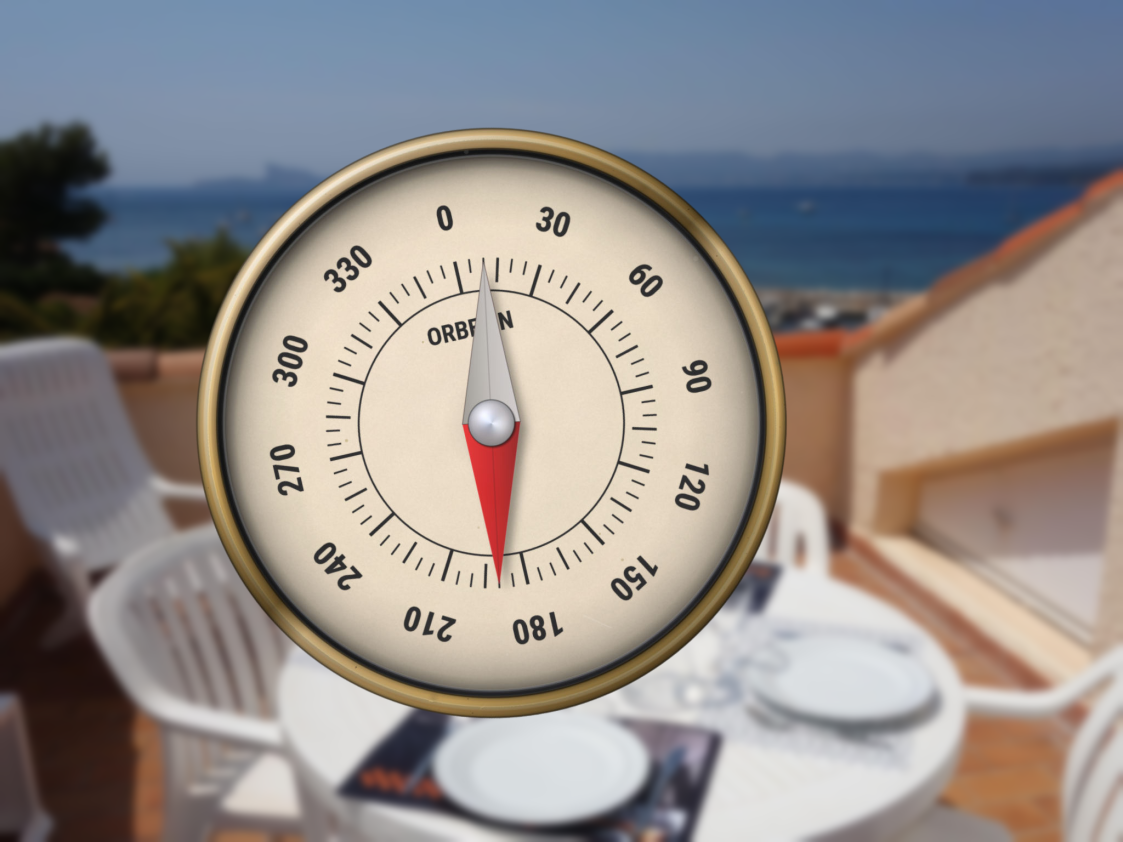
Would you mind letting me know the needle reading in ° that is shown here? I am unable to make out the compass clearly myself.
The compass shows 190 °
